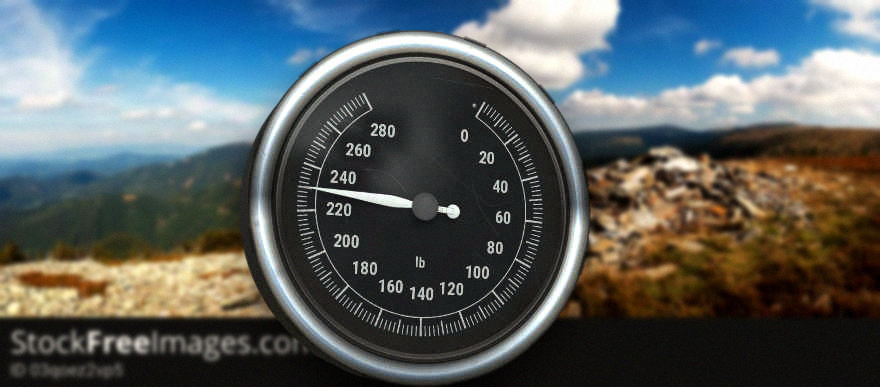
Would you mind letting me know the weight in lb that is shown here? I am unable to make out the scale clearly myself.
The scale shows 230 lb
